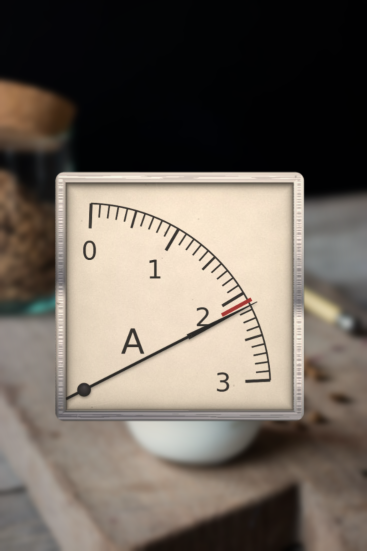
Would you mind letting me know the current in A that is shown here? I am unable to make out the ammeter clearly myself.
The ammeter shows 2.15 A
